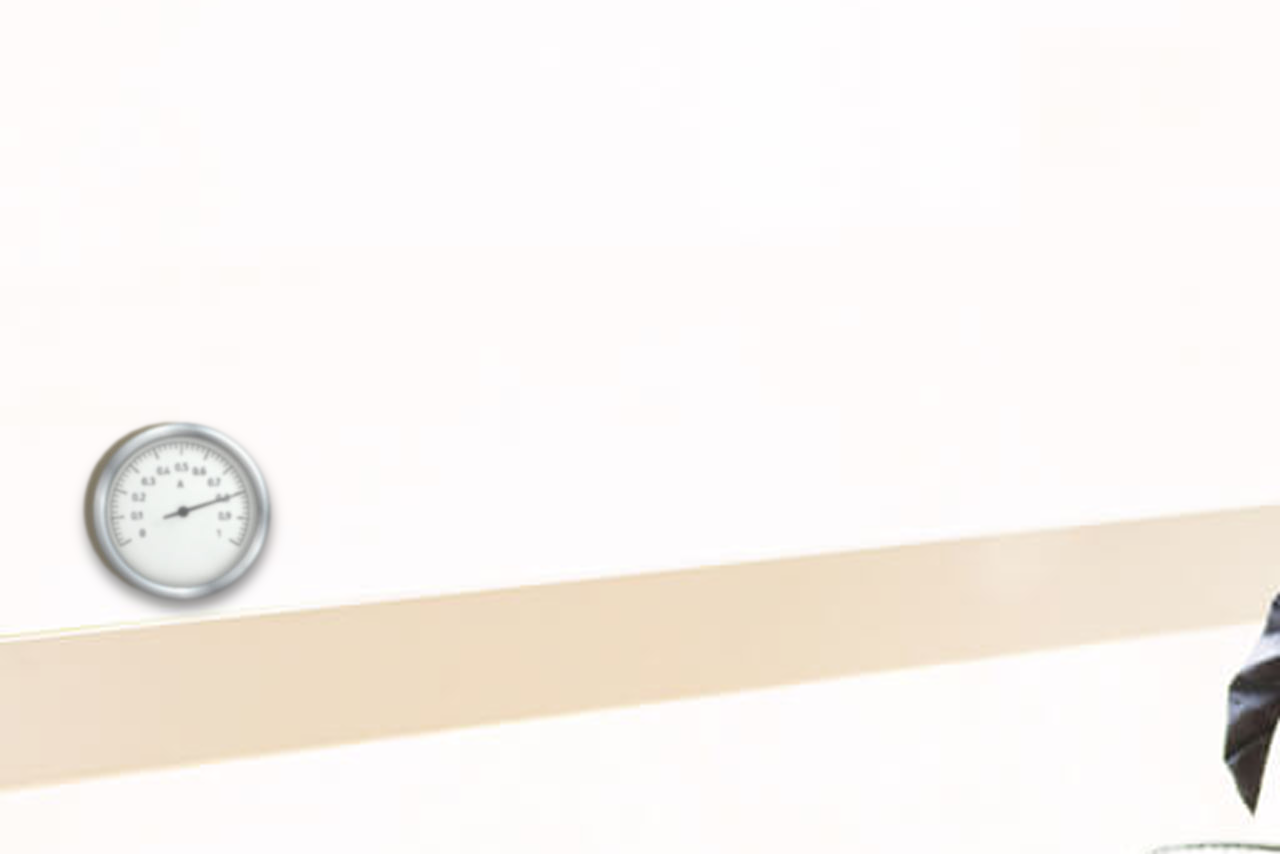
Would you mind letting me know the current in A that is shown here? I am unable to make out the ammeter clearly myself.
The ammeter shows 0.8 A
